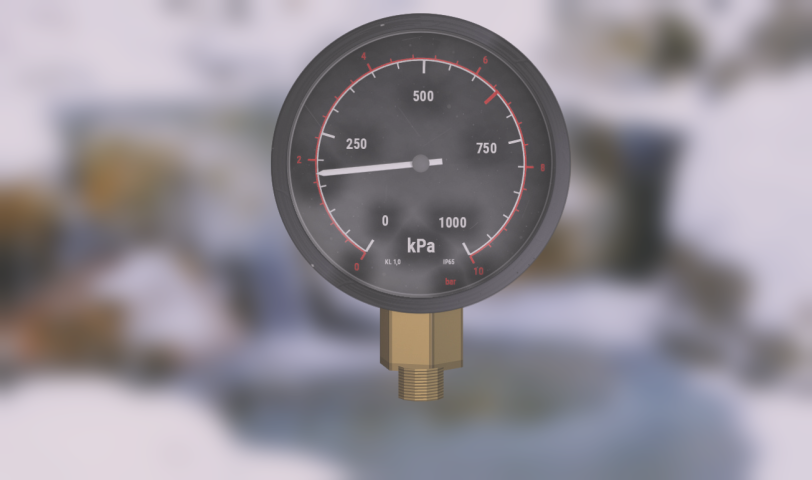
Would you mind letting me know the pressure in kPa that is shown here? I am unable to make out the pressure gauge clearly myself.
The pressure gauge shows 175 kPa
